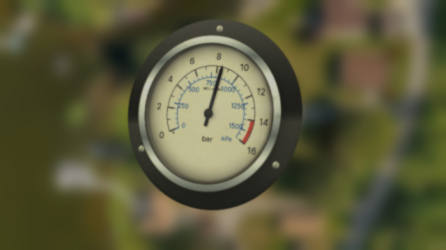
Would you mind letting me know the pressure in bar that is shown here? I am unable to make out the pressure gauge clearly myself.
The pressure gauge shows 8.5 bar
